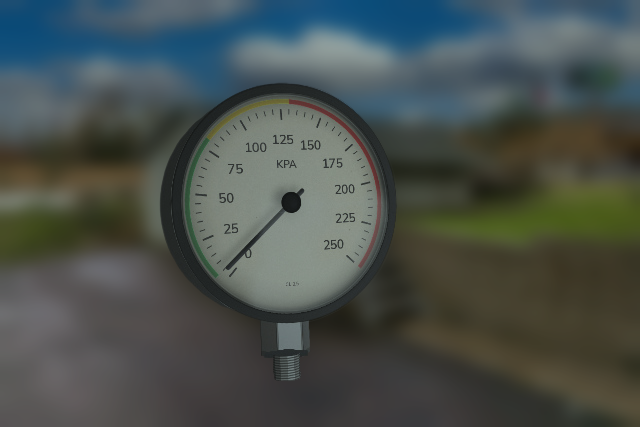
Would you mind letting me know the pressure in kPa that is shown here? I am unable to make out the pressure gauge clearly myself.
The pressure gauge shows 5 kPa
